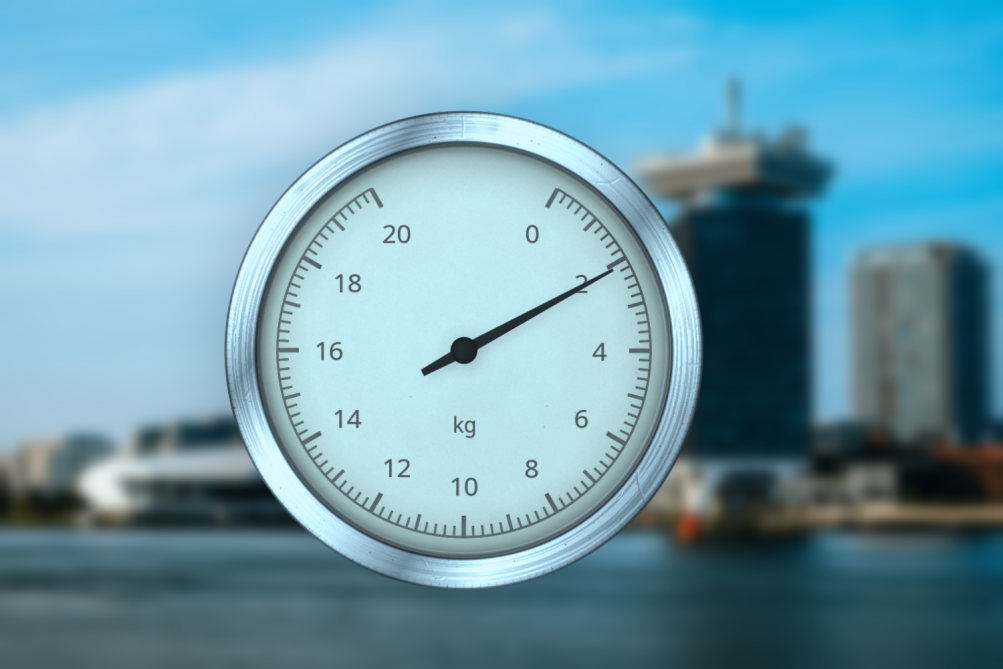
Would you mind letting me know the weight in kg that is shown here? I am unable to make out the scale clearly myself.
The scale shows 2.1 kg
